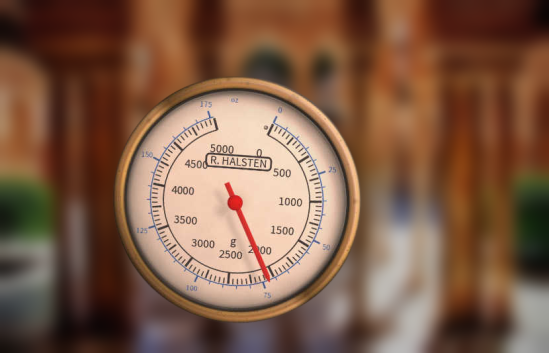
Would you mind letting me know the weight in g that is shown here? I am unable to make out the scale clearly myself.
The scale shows 2050 g
